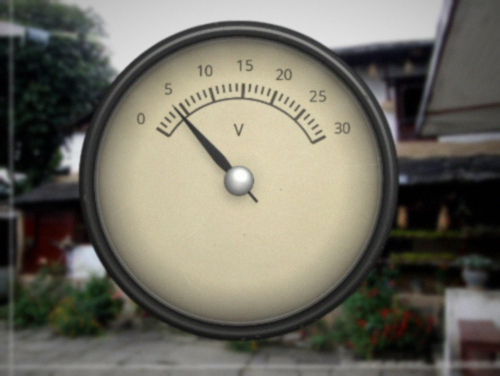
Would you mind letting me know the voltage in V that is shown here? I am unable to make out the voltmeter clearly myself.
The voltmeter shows 4 V
